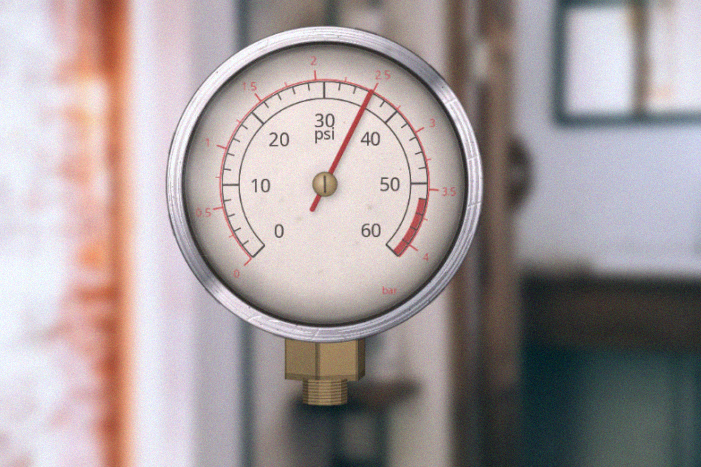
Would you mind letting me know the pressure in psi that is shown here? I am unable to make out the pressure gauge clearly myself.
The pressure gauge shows 36 psi
